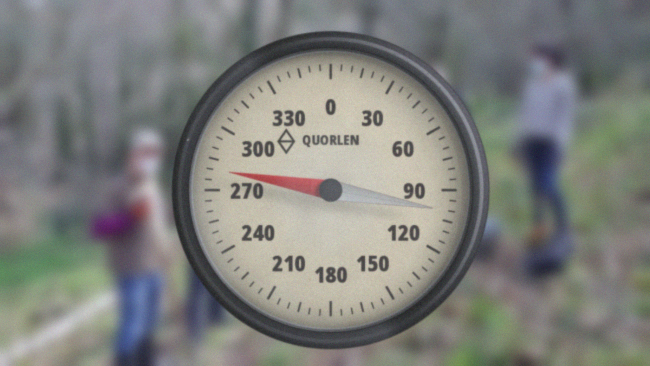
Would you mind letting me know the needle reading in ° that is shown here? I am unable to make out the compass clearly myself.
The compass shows 280 °
